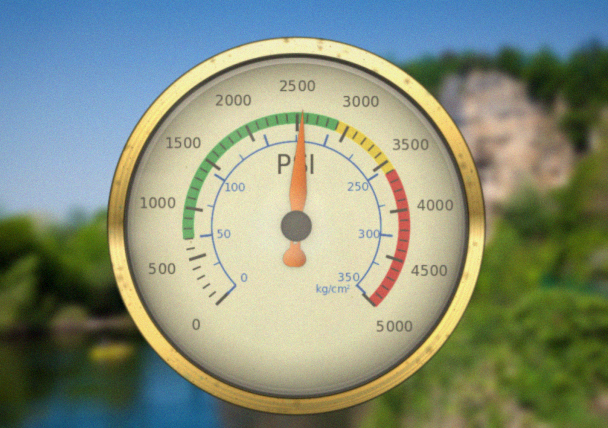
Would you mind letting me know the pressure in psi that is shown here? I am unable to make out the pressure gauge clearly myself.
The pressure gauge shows 2550 psi
